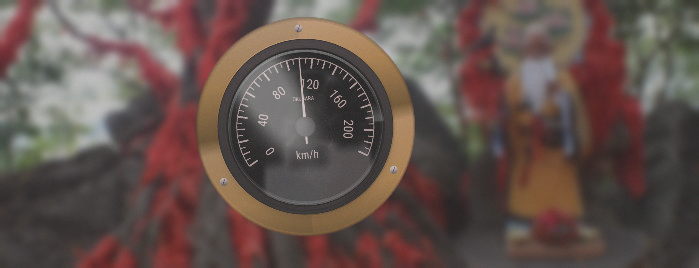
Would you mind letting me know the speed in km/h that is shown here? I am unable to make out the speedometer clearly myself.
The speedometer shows 110 km/h
